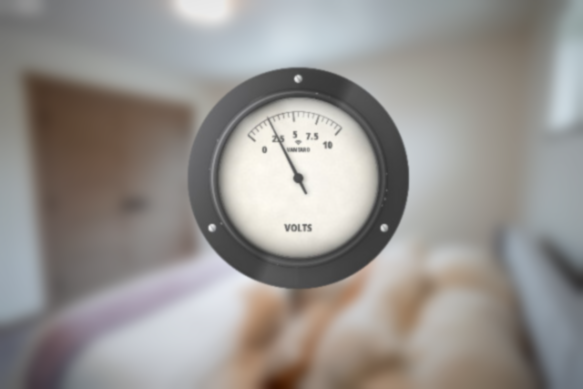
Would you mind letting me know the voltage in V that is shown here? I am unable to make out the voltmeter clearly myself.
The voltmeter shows 2.5 V
